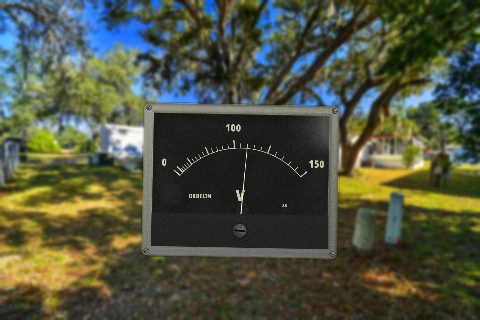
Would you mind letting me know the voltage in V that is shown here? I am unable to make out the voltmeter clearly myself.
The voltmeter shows 110 V
